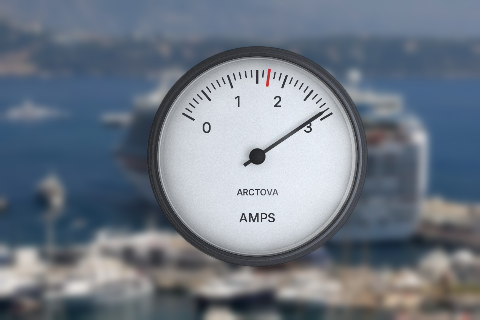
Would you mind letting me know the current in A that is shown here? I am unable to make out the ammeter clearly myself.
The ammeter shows 2.9 A
